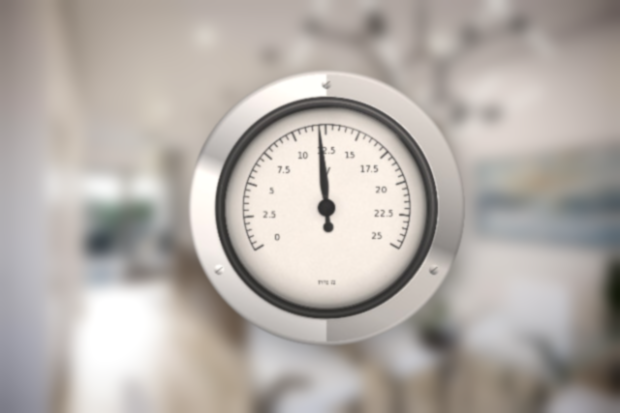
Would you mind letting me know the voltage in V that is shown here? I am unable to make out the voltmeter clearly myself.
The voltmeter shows 12 V
